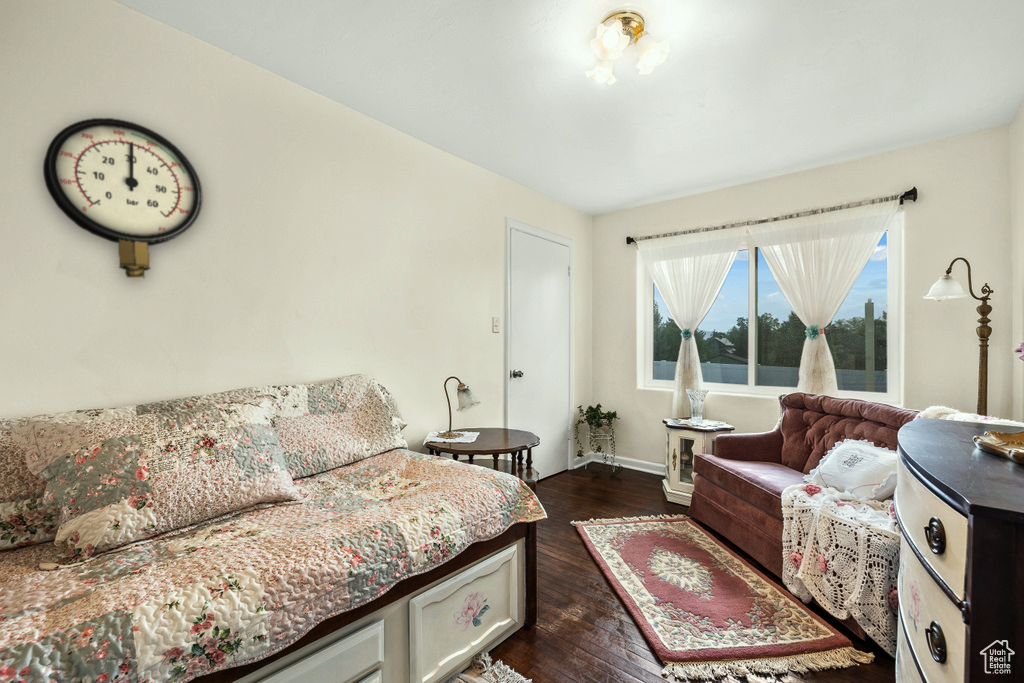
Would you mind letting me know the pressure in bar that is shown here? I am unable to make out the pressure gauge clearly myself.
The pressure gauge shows 30 bar
